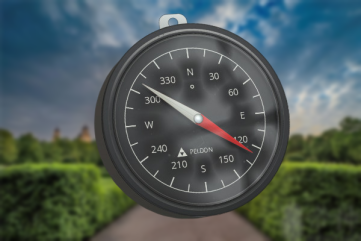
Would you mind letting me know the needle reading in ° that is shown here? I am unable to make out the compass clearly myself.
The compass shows 127.5 °
